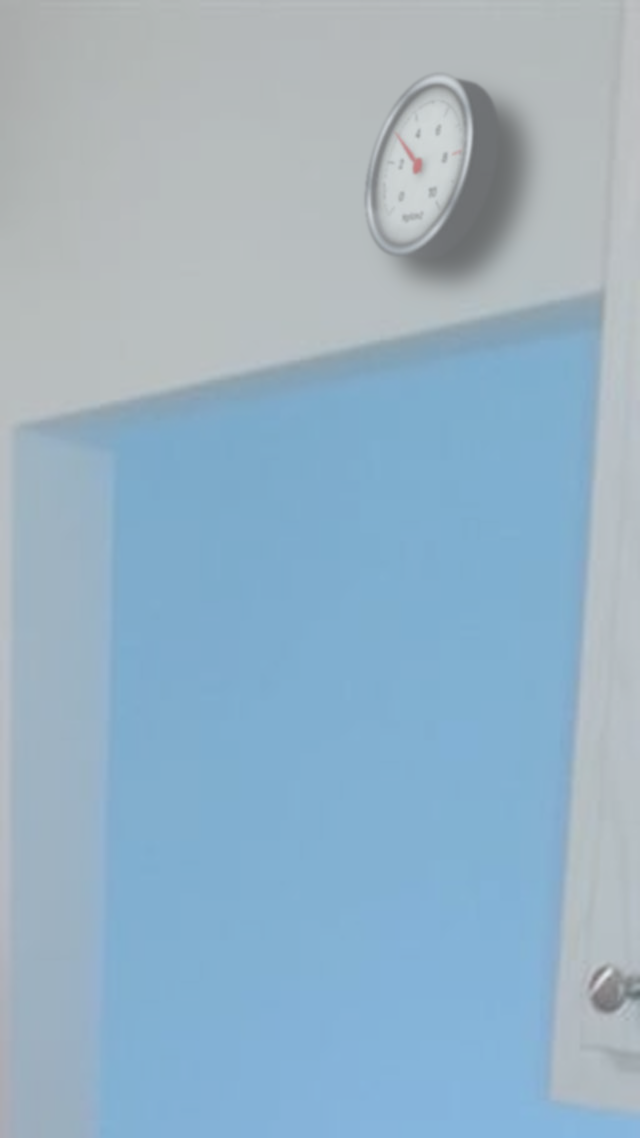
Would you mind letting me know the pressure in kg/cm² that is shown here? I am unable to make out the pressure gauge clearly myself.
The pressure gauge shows 3 kg/cm²
